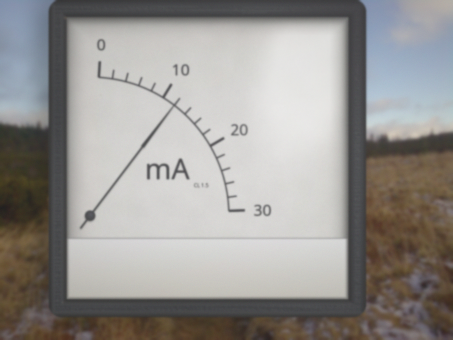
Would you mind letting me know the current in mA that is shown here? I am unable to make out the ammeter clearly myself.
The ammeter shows 12 mA
